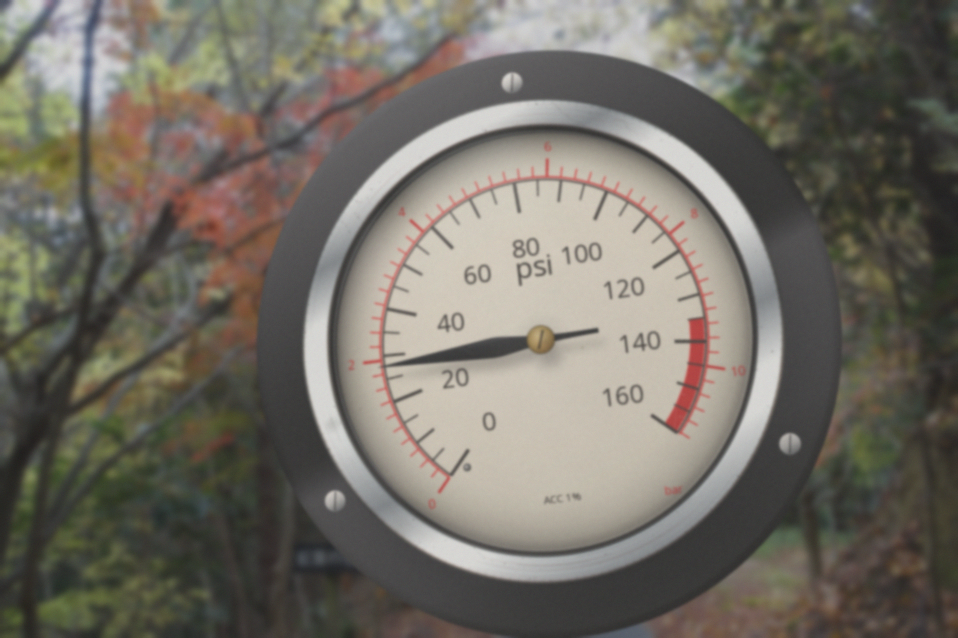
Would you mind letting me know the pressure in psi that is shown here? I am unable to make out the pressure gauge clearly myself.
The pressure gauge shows 27.5 psi
